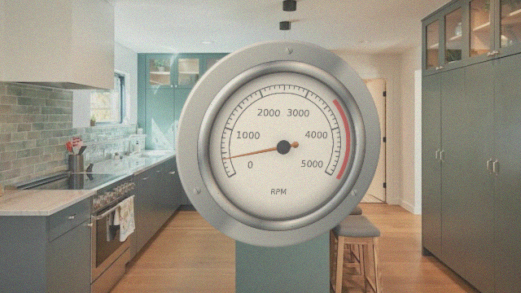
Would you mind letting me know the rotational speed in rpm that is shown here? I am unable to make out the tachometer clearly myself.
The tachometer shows 400 rpm
